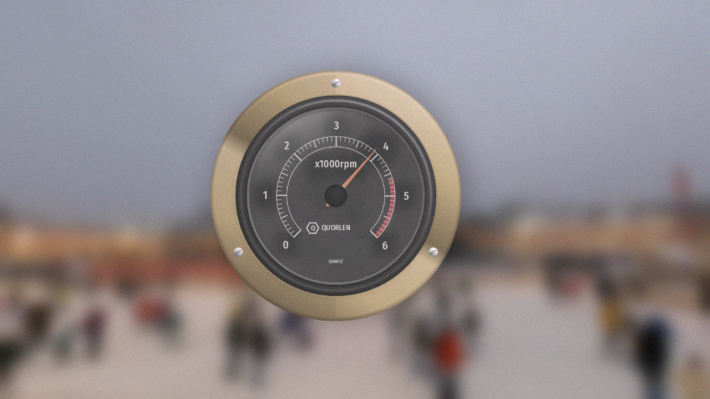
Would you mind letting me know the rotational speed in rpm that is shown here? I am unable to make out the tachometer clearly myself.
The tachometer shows 3900 rpm
